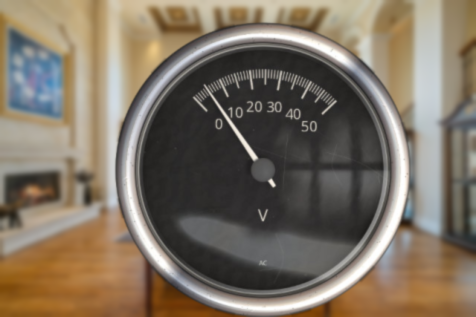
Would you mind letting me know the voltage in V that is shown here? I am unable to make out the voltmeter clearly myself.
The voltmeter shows 5 V
